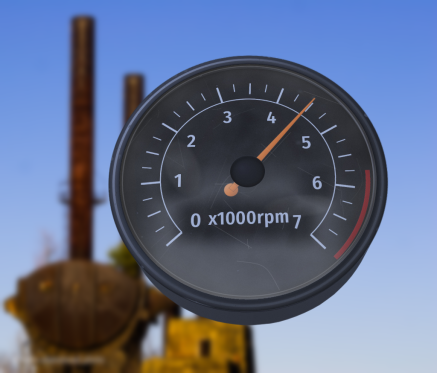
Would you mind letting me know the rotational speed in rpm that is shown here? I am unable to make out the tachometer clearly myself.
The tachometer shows 4500 rpm
